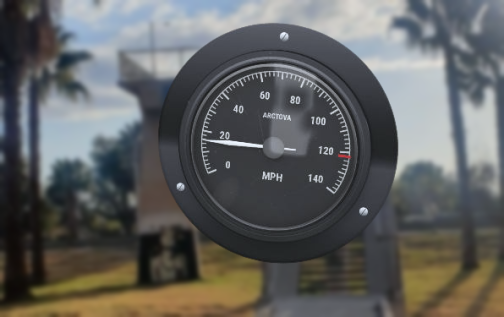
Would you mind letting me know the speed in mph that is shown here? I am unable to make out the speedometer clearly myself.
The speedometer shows 16 mph
